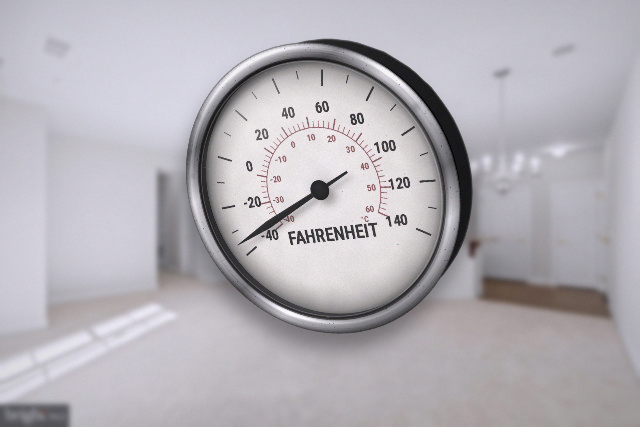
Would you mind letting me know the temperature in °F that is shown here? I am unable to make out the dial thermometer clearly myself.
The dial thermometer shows -35 °F
